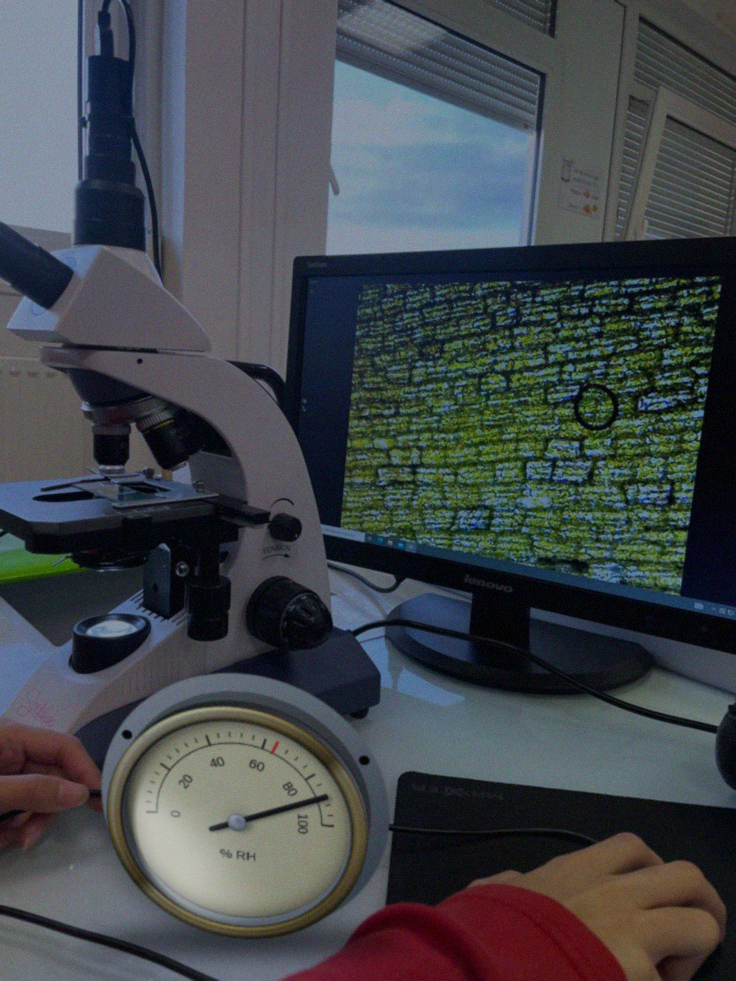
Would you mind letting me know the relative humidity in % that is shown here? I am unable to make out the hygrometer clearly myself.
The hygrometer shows 88 %
